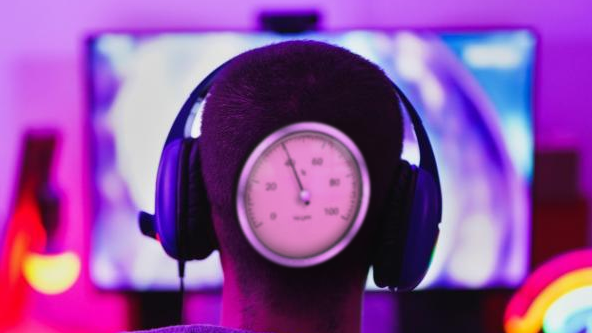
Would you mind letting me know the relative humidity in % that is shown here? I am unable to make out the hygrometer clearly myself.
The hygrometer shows 40 %
